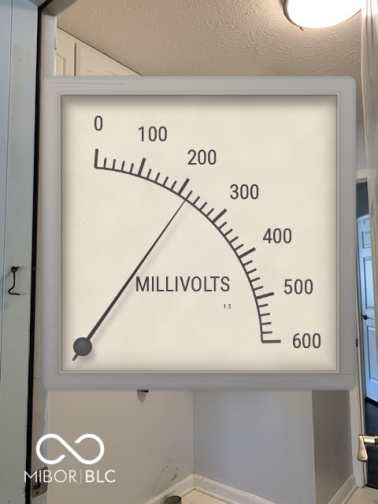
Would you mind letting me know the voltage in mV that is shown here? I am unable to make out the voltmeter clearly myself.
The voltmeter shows 220 mV
